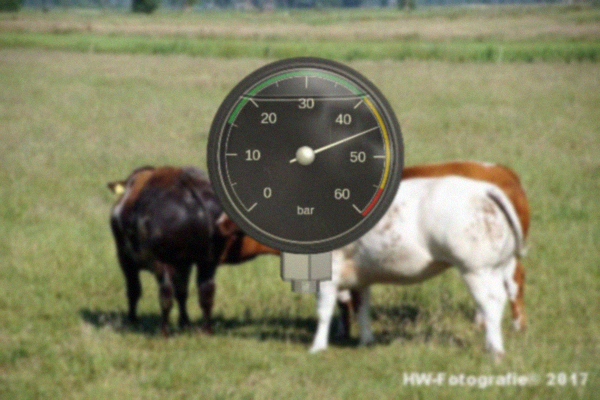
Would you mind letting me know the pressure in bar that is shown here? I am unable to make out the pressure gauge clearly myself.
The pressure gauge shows 45 bar
